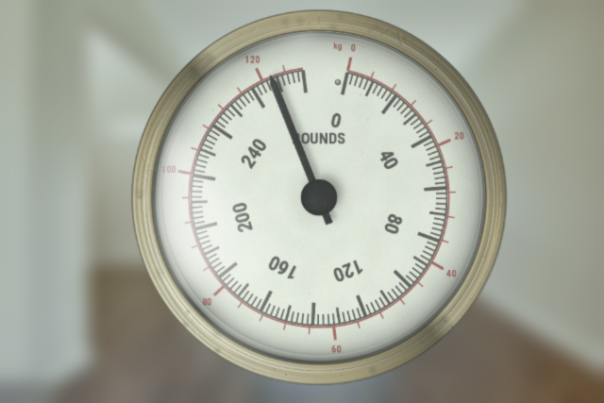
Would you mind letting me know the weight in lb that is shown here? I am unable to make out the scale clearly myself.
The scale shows 268 lb
